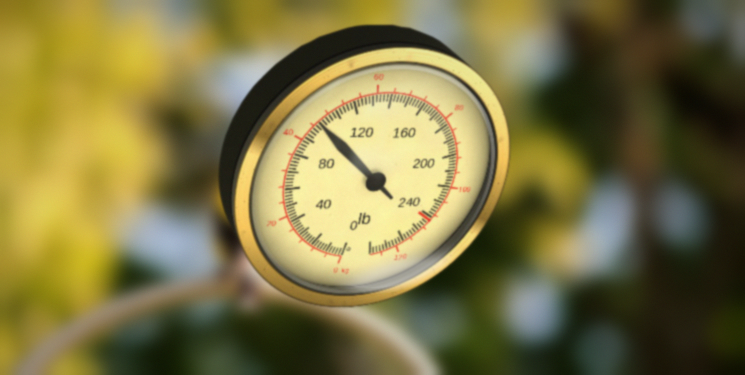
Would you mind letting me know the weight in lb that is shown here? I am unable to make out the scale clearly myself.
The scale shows 100 lb
